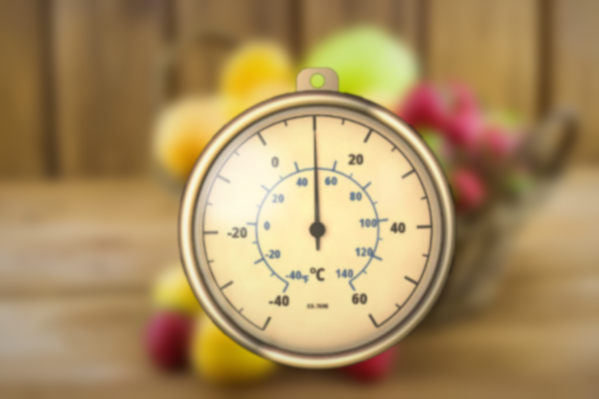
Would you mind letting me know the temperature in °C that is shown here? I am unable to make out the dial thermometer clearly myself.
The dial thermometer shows 10 °C
